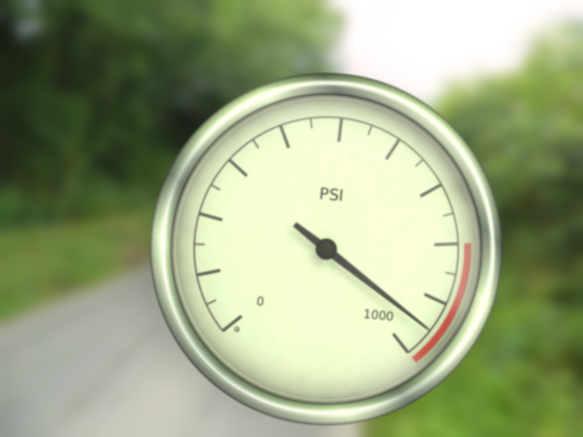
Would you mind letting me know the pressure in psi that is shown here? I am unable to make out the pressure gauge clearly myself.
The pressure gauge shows 950 psi
